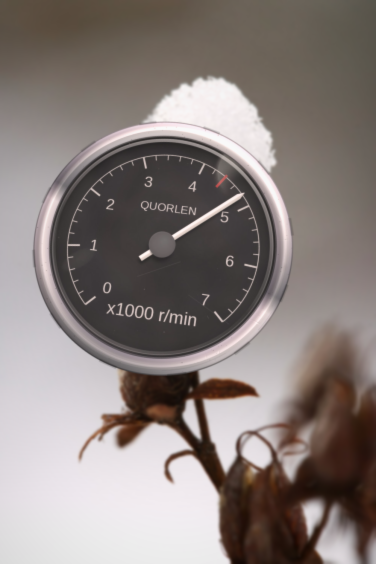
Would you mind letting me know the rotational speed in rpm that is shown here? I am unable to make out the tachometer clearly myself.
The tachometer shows 4800 rpm
